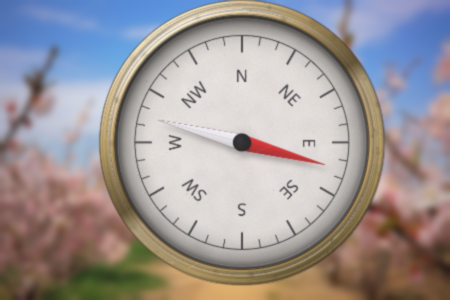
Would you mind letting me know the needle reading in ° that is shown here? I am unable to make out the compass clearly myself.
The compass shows 105 °
